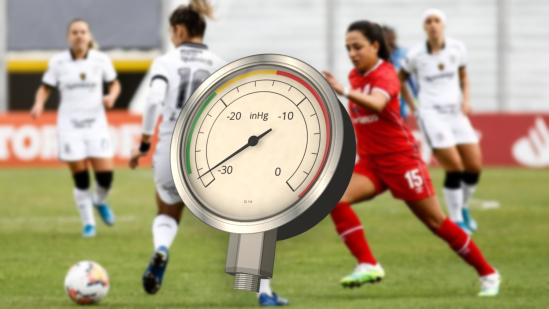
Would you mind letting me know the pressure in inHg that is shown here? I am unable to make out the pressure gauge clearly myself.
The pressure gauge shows -29 inHg
